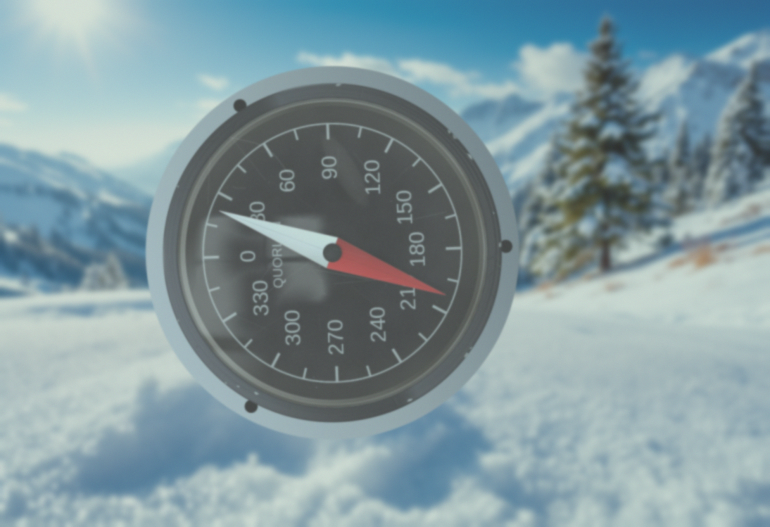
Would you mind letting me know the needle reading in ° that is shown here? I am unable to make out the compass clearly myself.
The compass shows 202.5 °
